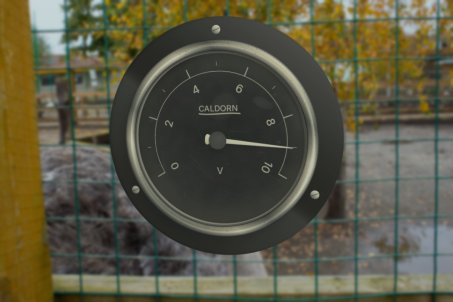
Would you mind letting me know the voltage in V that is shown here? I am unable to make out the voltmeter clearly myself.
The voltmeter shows 9 V
